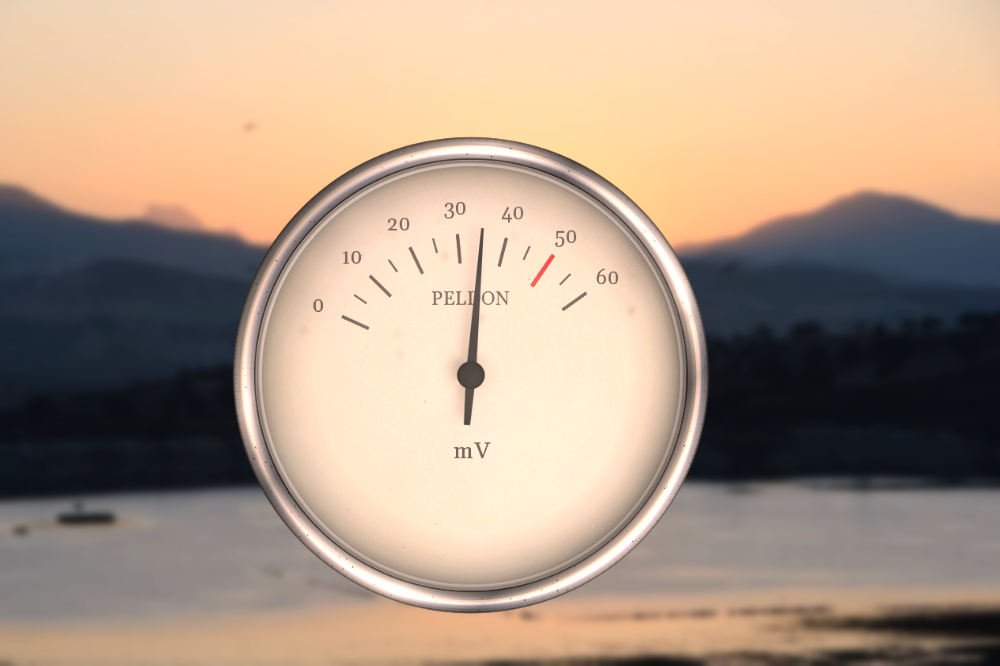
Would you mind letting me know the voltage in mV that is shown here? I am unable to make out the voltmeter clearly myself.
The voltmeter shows 35 mV
